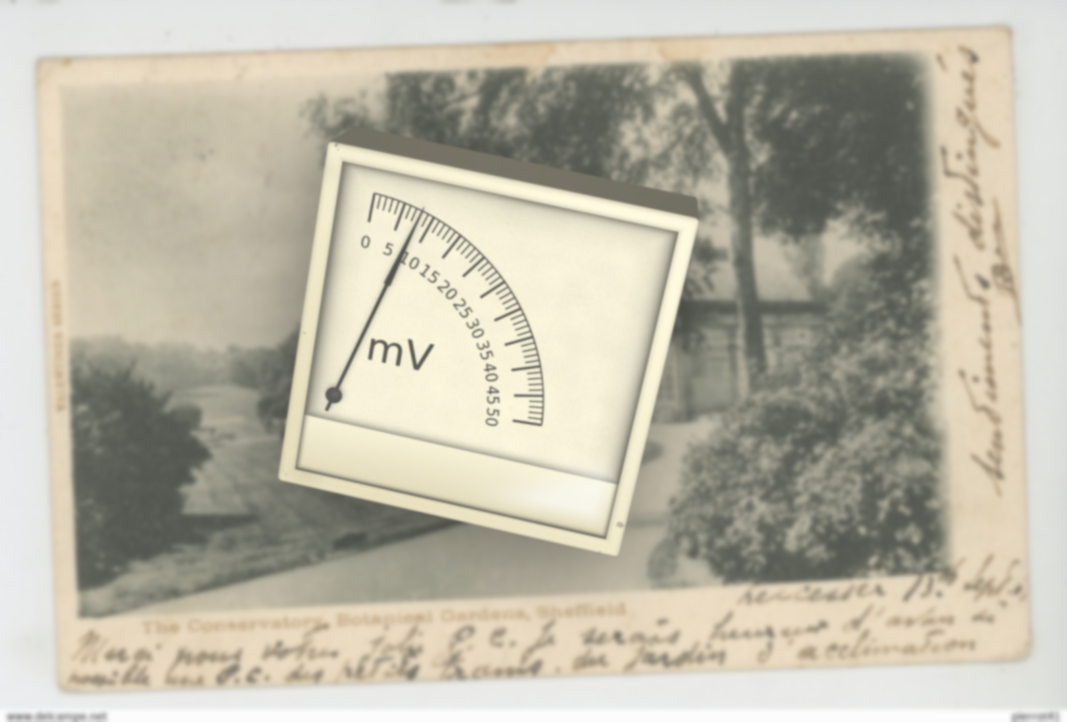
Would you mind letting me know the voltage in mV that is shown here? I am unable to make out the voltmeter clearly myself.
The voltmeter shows 8 mV
